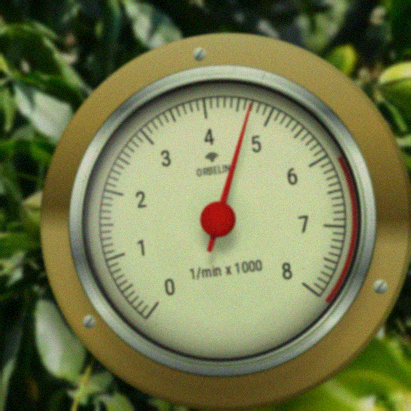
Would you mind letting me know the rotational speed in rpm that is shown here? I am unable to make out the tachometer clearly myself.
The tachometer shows 4700 rpm
